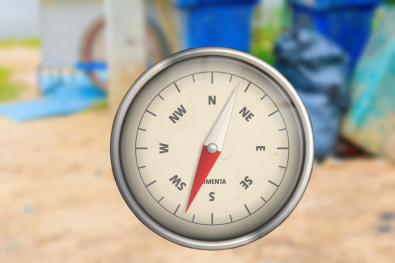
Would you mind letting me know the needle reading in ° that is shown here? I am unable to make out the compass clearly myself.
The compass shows 202.5 °
